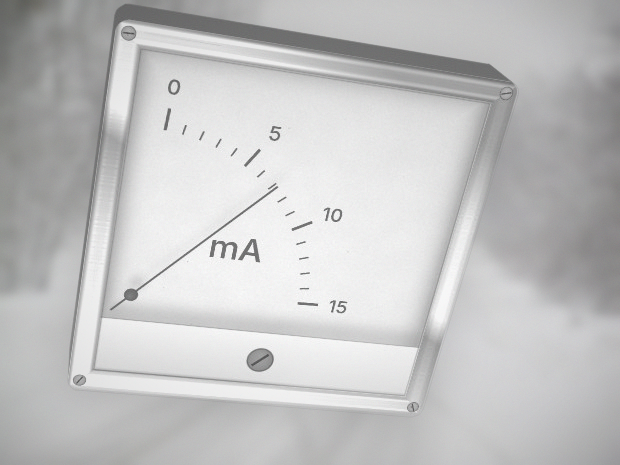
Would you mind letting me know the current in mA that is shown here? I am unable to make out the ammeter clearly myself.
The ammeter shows 7 mA
